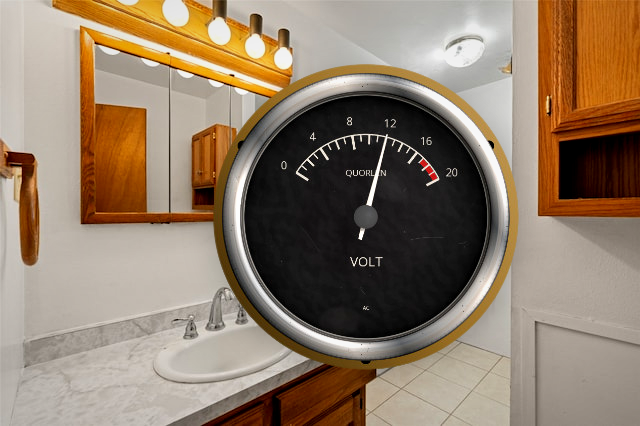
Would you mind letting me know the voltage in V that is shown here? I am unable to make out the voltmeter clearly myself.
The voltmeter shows 12 V
